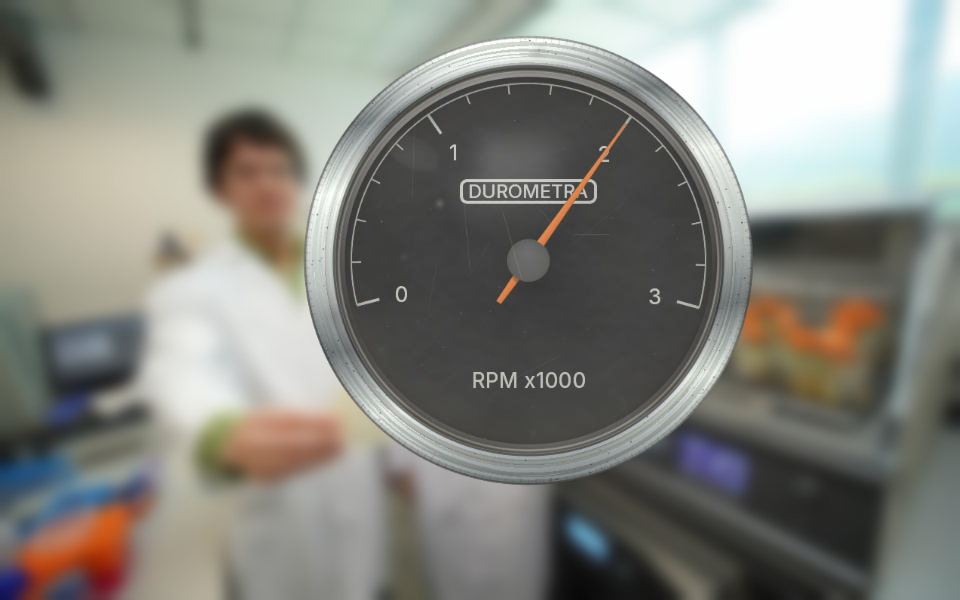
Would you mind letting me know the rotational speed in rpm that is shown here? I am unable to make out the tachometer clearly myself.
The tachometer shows 2000 rpm
